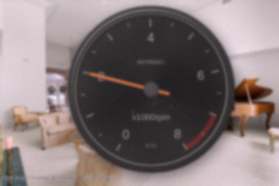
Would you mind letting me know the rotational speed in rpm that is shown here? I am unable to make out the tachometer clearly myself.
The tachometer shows 2000 rpm
